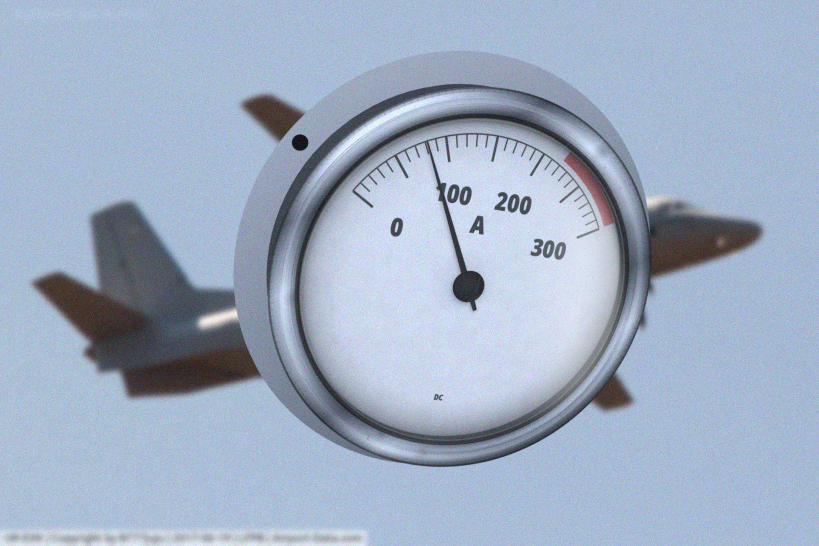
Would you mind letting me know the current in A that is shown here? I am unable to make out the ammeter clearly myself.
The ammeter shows 80 A
